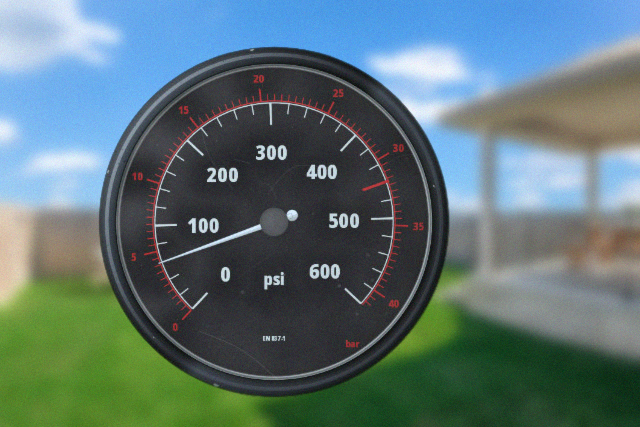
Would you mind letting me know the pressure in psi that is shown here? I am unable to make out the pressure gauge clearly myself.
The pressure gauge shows 60 psi
